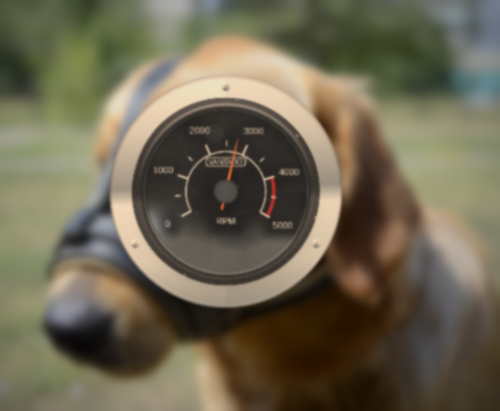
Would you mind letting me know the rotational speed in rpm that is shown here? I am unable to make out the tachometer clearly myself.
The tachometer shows 2750 rpm
